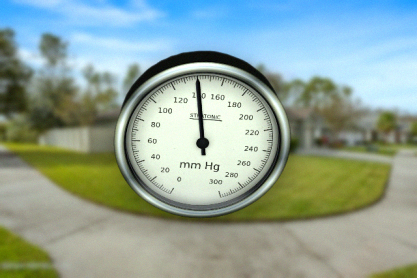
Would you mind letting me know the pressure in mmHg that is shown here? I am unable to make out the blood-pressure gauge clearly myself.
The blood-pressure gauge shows 140 mmHg
